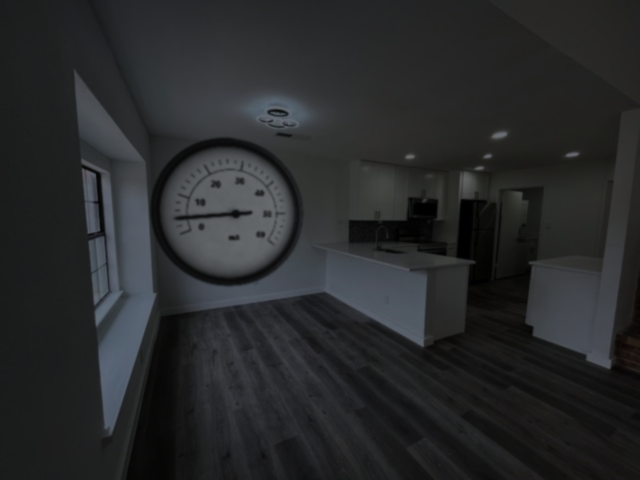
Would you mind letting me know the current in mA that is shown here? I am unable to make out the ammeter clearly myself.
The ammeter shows 4 mA
